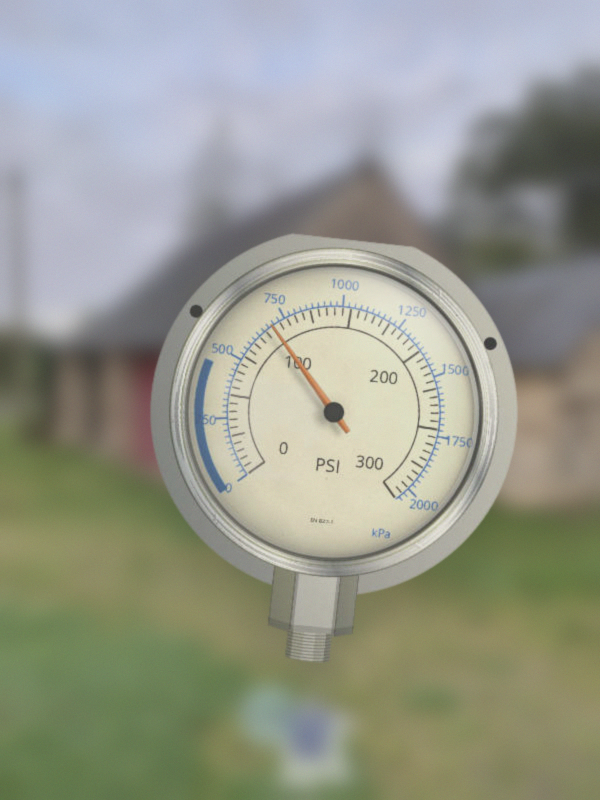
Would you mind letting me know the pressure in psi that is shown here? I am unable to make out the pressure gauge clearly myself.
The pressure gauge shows 100 psi
